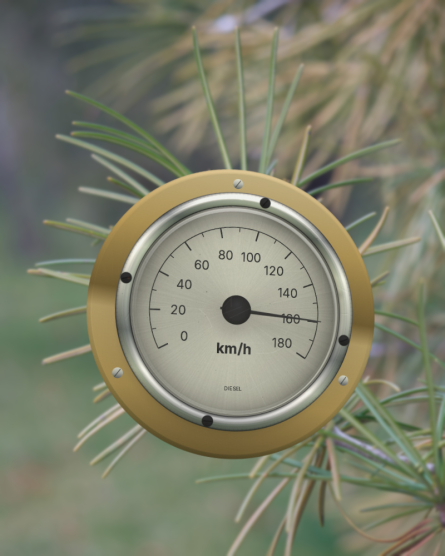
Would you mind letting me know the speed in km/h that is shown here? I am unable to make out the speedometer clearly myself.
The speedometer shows 160 km/h
